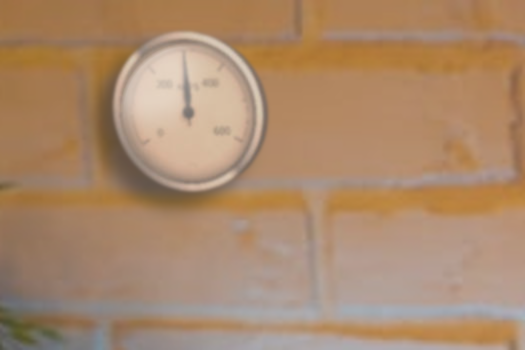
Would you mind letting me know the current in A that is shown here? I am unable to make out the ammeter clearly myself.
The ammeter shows 300 A
